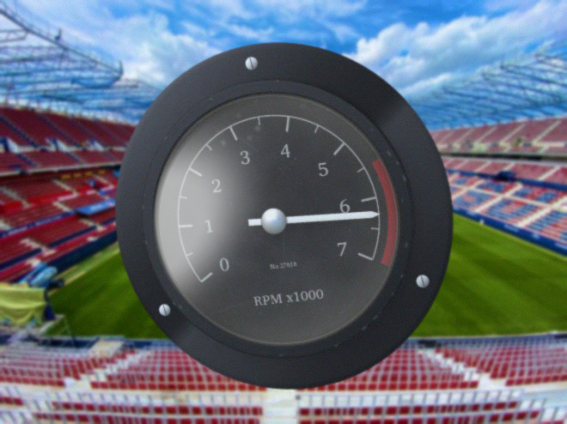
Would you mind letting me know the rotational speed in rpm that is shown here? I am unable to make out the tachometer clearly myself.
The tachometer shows 6250 rpm
